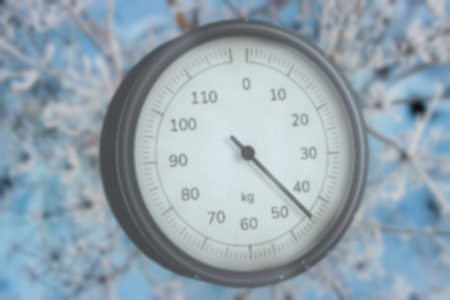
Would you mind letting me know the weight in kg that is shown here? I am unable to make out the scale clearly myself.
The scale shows 45 kg
